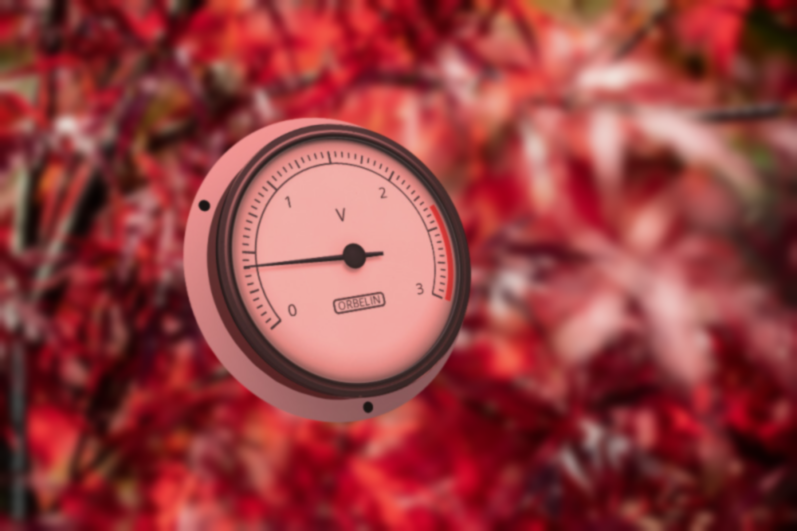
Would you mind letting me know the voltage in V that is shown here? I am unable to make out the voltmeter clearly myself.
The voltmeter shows 0.4 V
